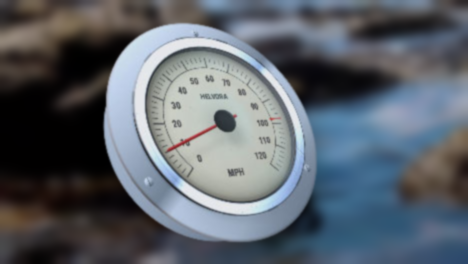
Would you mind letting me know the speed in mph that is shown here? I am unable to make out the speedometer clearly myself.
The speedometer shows 10 mph
